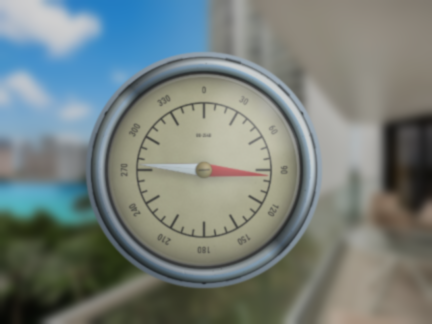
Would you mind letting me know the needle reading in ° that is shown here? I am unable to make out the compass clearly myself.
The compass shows 95 °
